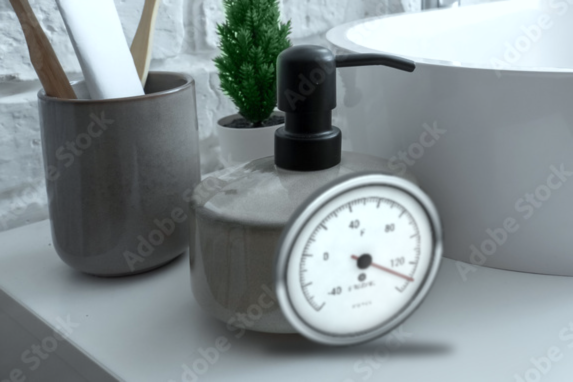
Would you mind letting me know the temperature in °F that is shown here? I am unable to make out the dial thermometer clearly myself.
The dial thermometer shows 130 °F
